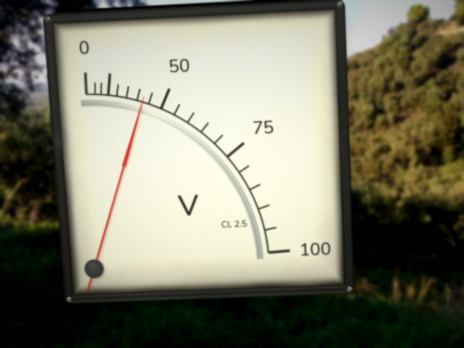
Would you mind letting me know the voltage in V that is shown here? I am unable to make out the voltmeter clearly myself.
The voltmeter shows 42.5 V
